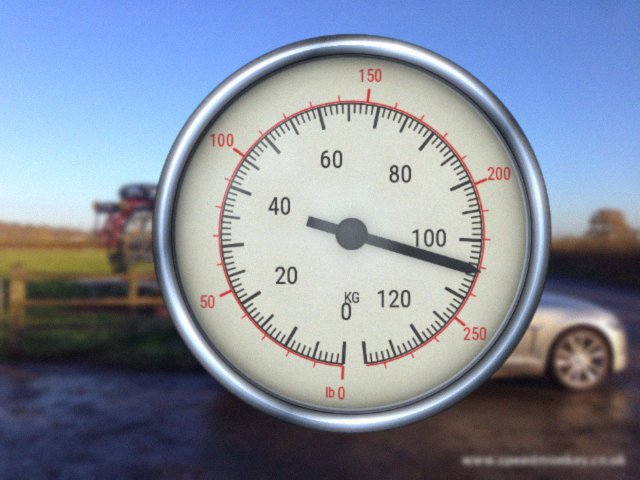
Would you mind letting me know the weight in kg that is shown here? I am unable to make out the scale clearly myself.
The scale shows 105 kg
